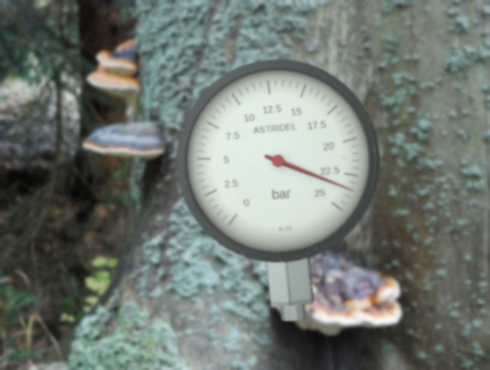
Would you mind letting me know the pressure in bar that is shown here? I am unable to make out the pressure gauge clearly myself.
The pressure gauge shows 23.5 bar
